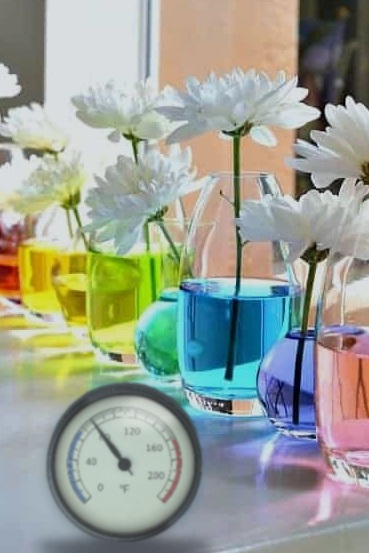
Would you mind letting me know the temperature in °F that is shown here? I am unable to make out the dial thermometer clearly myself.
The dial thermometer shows 80 °F
